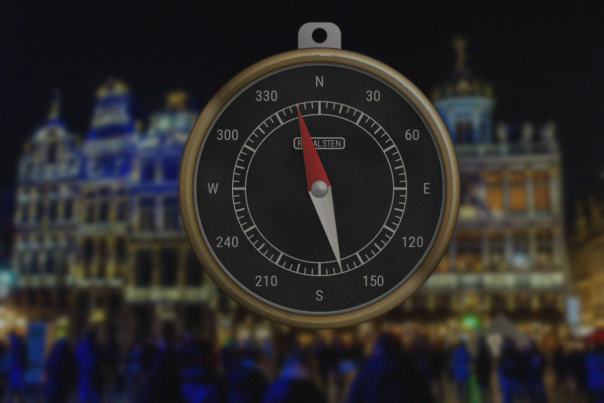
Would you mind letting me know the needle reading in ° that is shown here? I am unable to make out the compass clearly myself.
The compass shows 345 °
